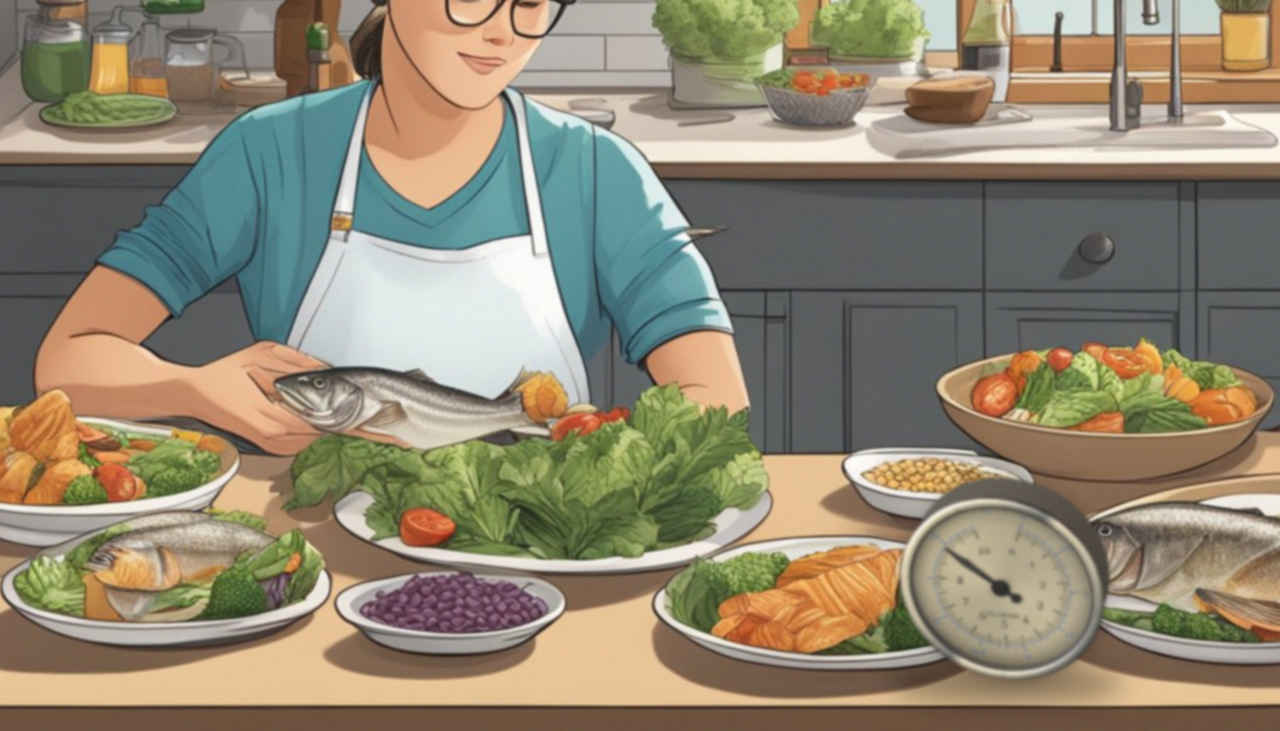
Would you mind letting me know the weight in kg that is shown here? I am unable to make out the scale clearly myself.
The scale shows 9 kg
